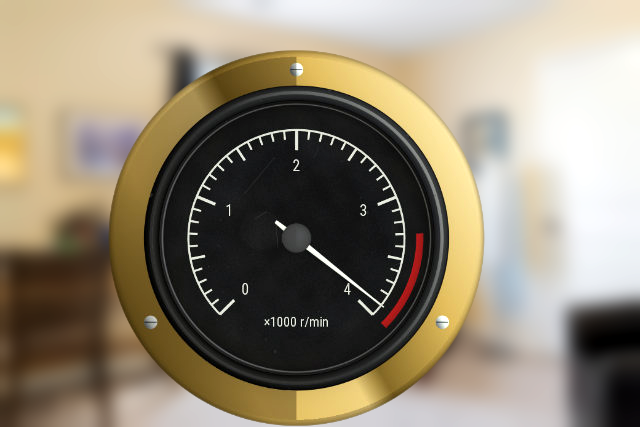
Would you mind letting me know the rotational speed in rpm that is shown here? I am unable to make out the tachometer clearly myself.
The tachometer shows 3900 rpm
